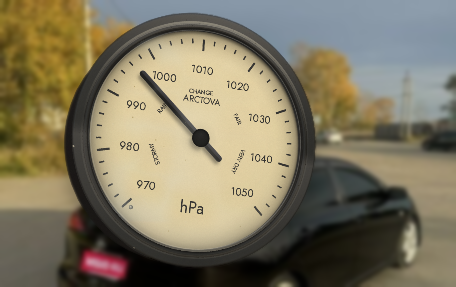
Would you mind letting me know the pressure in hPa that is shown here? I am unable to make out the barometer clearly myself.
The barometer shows 996 hPa
